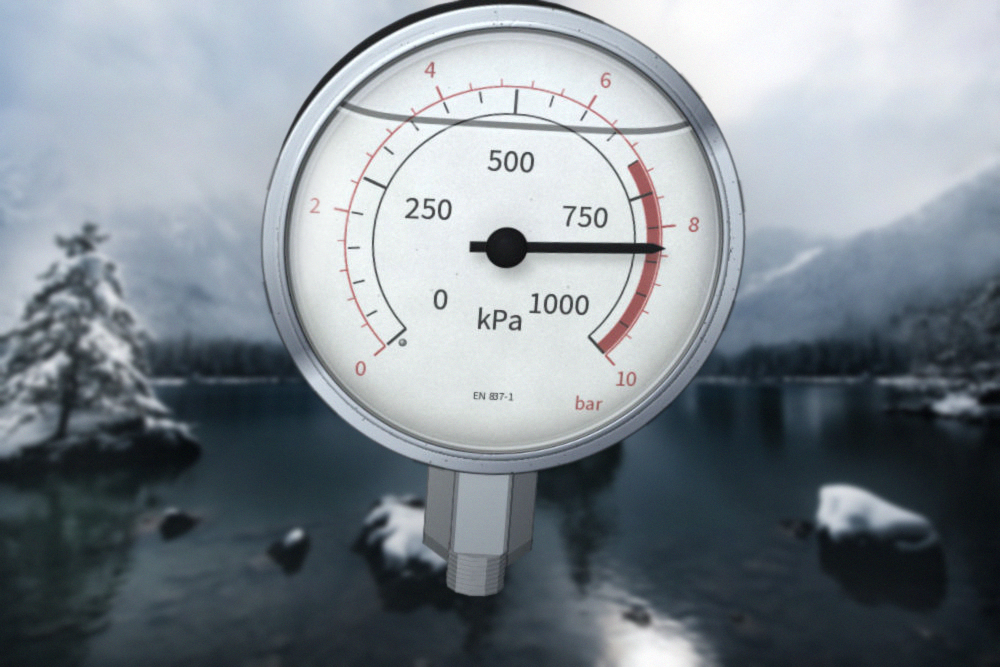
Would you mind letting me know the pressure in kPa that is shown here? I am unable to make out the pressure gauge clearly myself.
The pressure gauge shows 825 kPa
